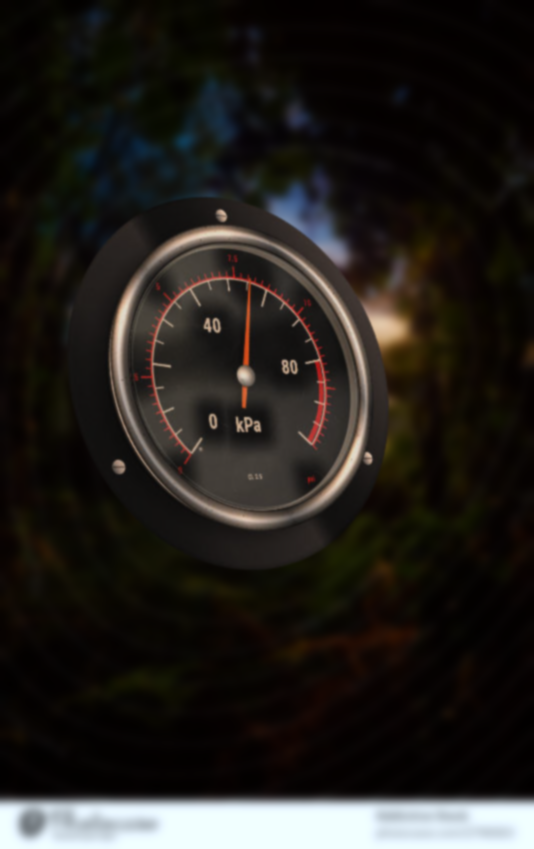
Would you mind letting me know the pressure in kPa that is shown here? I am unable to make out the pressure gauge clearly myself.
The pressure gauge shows 55 kPa
